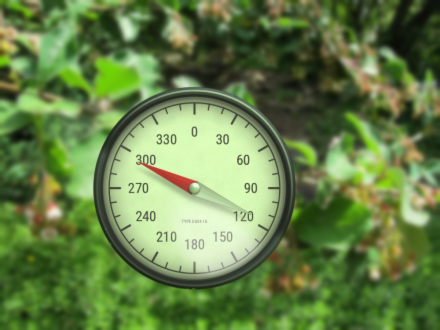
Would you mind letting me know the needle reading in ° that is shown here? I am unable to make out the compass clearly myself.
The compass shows 295 °
